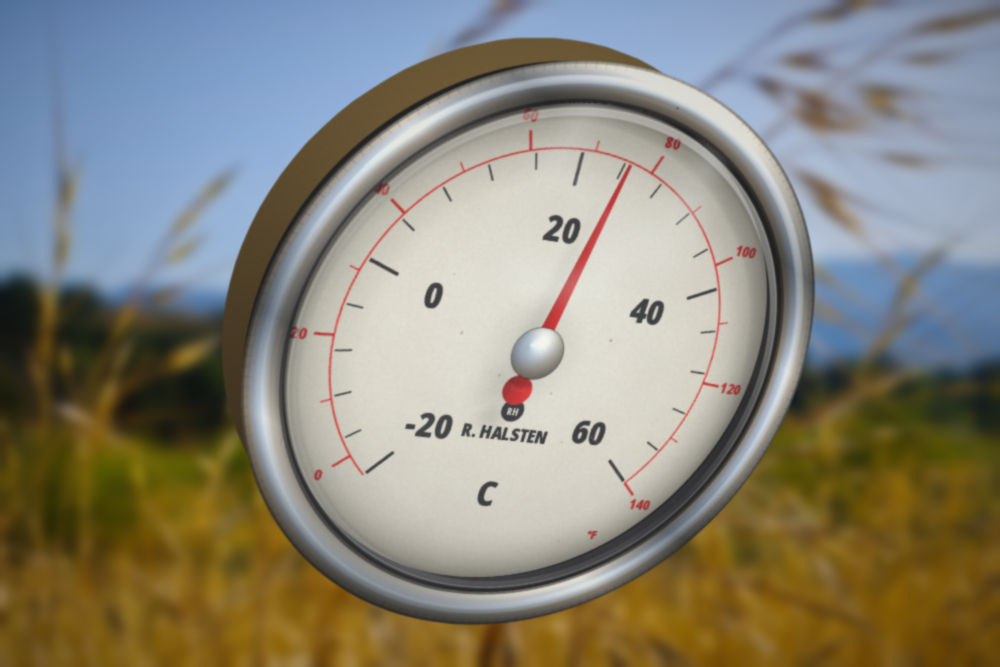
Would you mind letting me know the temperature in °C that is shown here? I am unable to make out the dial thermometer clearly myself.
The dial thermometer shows 24 °C
